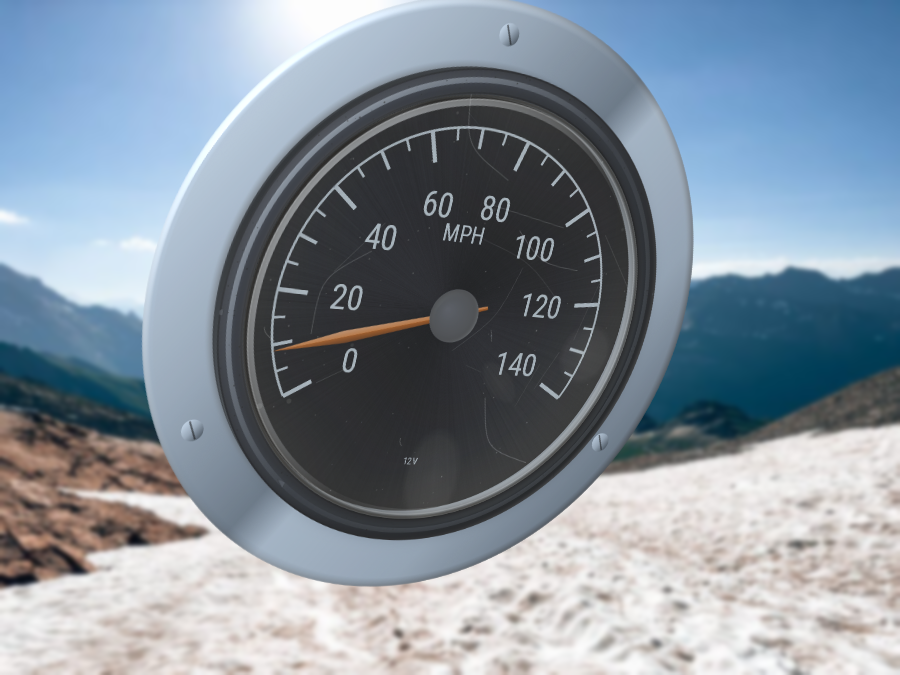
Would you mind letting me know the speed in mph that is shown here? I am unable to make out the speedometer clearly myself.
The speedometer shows 10 mph
